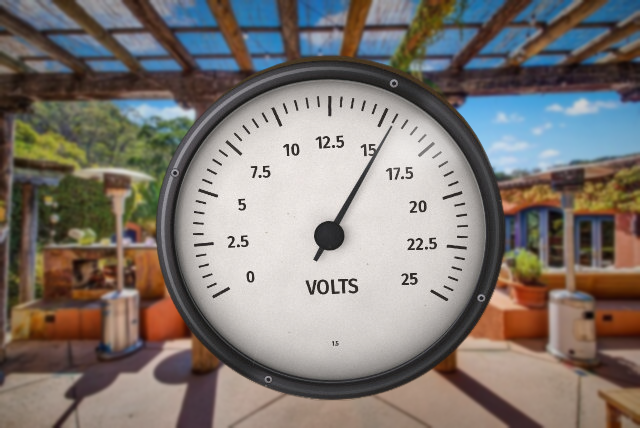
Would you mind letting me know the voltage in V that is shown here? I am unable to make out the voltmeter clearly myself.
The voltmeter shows 15.5 V
